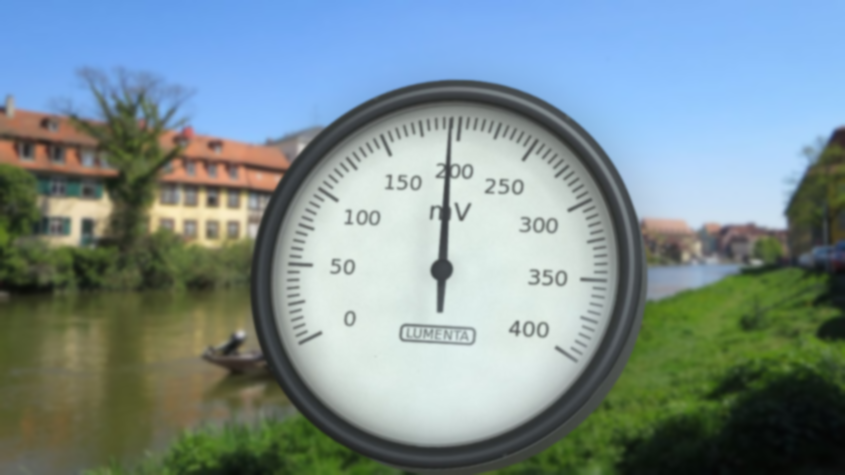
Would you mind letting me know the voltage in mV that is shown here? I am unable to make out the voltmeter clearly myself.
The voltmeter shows 195 mV
